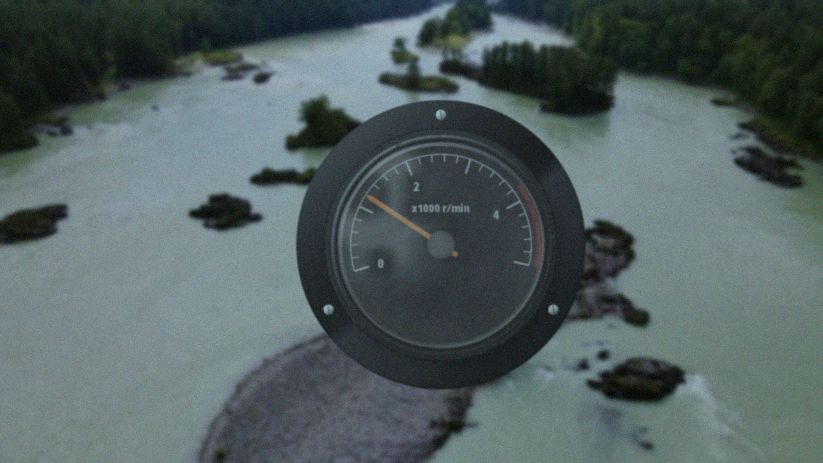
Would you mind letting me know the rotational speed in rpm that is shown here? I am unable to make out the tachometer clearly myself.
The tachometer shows 1200 rpm
